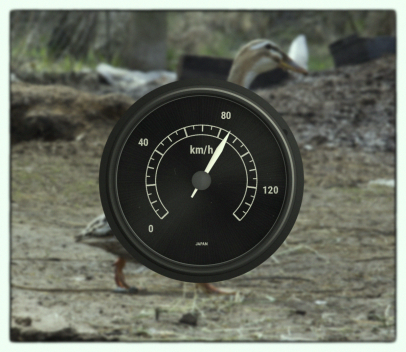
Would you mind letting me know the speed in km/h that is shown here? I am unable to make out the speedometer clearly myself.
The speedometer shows 85 km/h
